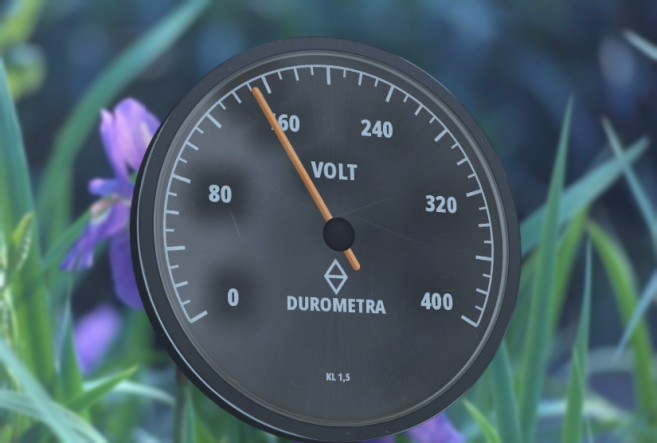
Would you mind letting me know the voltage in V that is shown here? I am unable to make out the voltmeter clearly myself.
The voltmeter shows 150 V
